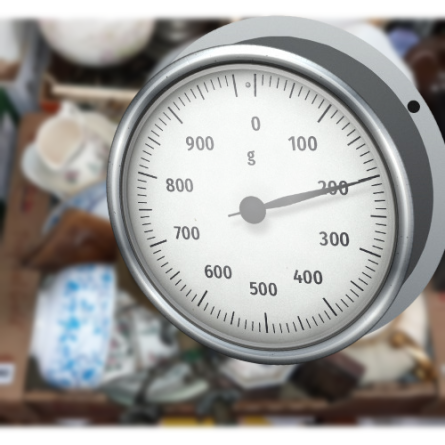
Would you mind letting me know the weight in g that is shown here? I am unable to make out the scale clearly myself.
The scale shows 200 g
